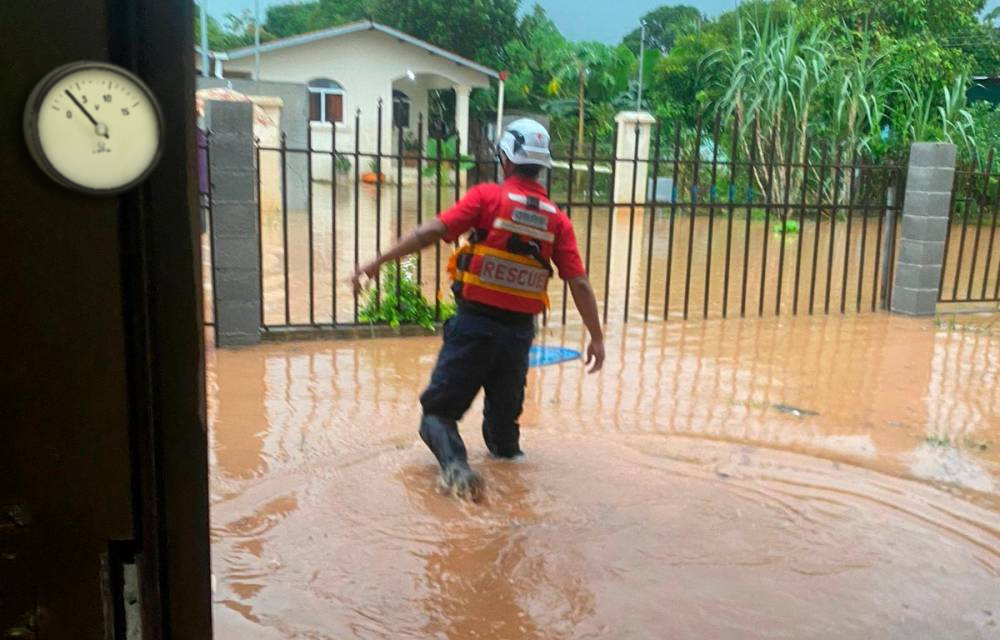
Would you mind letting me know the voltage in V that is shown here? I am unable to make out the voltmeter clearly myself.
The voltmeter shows 3 V
